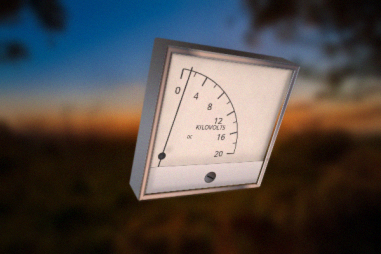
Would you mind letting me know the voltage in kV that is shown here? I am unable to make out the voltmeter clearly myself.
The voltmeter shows 1 kV
